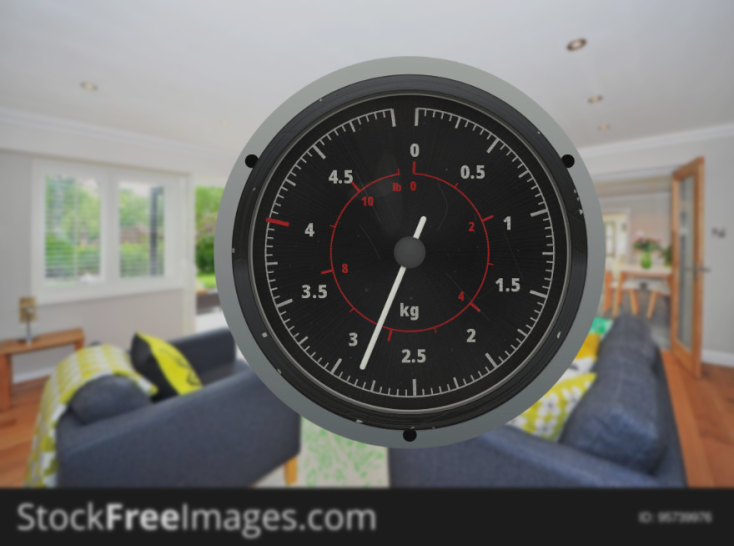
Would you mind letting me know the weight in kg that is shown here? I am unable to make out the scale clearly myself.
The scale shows 2.85 kg
